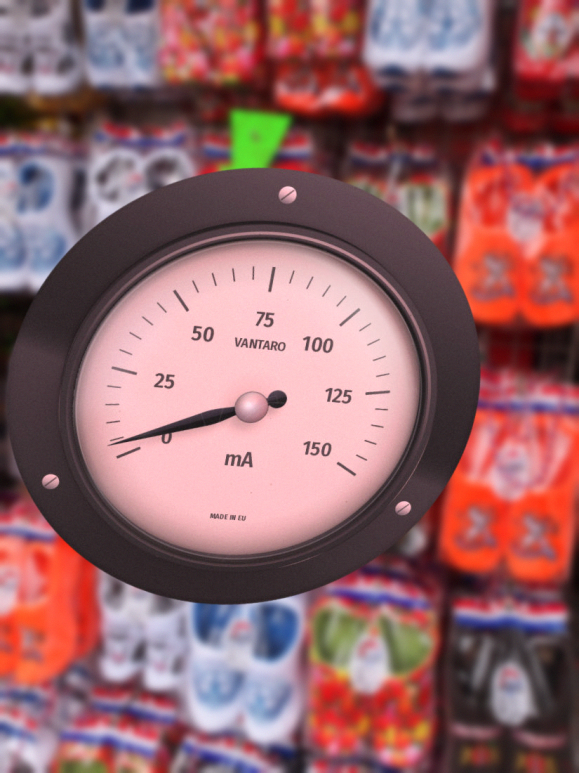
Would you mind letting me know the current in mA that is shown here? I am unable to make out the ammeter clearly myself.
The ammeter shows 5 mA
